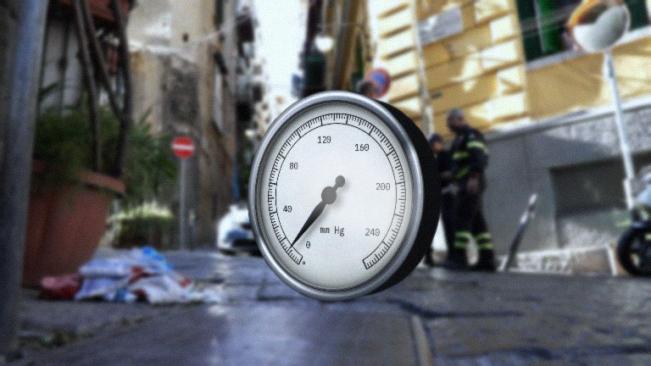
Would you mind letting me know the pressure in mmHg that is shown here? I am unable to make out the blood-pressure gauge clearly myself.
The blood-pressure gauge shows 10 mmHg
